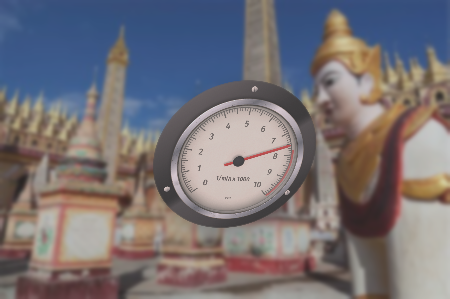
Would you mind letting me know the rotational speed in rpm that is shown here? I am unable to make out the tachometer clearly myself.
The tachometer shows 7500 rpm
